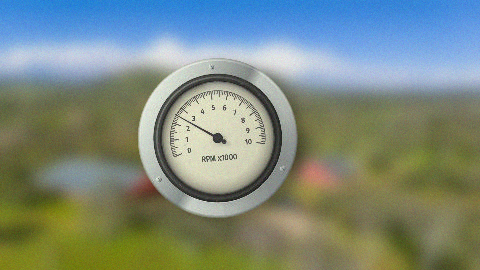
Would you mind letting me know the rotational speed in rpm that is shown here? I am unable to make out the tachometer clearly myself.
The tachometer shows 2500 rpm
